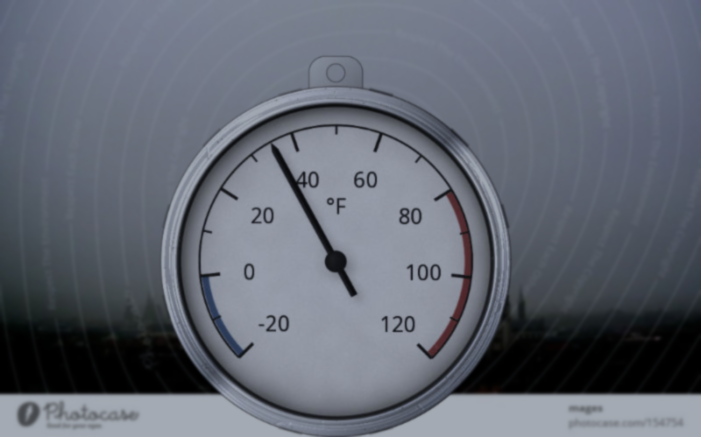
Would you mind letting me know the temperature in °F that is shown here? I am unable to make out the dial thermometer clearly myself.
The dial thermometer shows 35 °F
